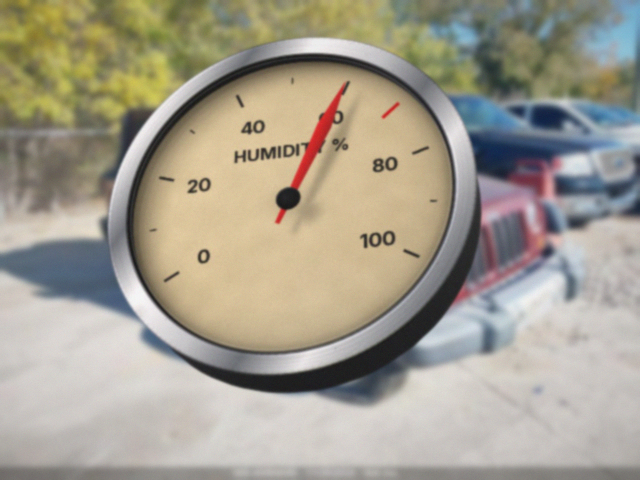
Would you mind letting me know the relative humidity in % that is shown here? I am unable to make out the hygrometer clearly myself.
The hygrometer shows 60 %
